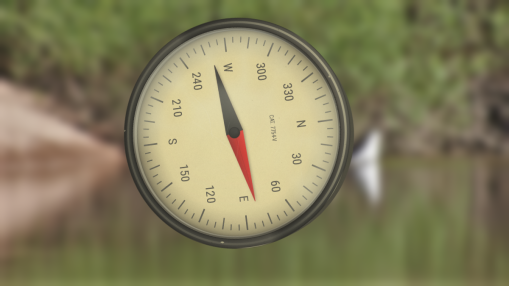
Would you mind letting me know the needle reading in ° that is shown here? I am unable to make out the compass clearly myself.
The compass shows 80 °
